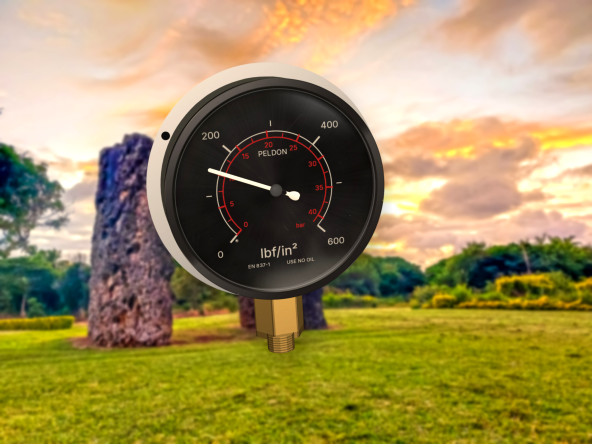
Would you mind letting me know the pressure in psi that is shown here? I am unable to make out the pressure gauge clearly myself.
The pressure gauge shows 150 psi
